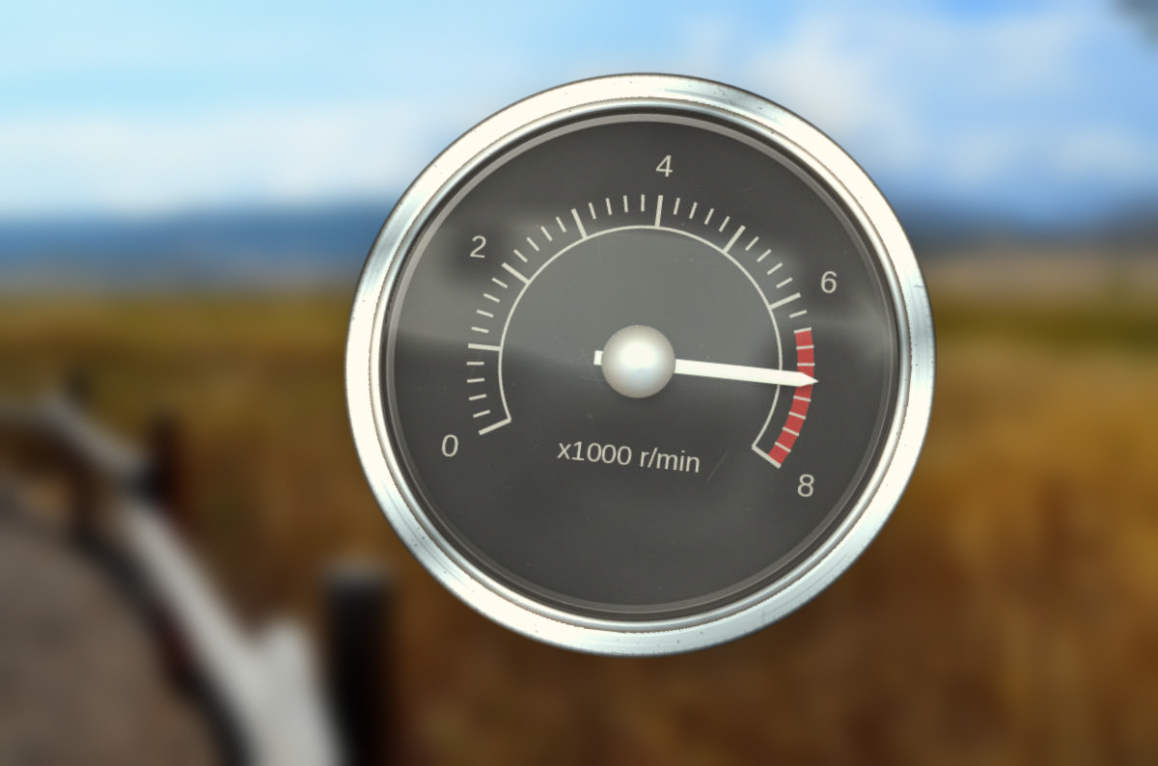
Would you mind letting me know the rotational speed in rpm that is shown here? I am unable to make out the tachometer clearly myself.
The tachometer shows 7000 rpm
